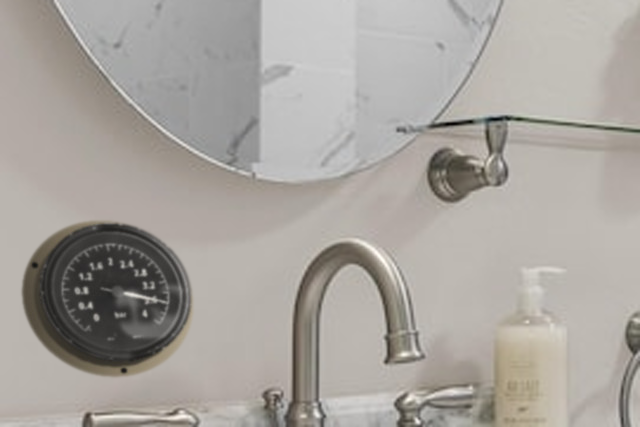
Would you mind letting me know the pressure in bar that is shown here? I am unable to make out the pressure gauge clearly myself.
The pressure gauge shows 3.6 bar
